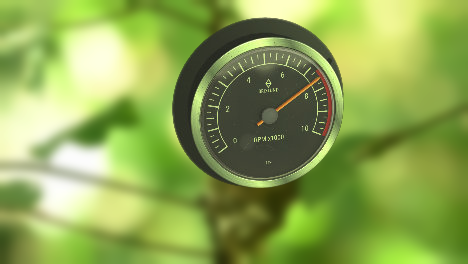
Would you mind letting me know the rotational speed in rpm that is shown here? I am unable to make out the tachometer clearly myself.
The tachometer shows 7500 rpm
